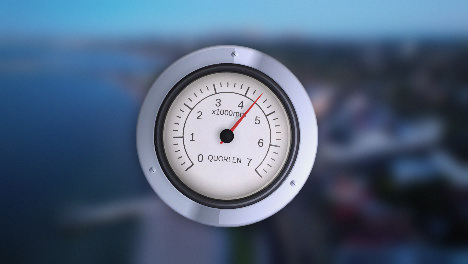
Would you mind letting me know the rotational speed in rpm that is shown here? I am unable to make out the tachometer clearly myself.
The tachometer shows 4400 rpm
